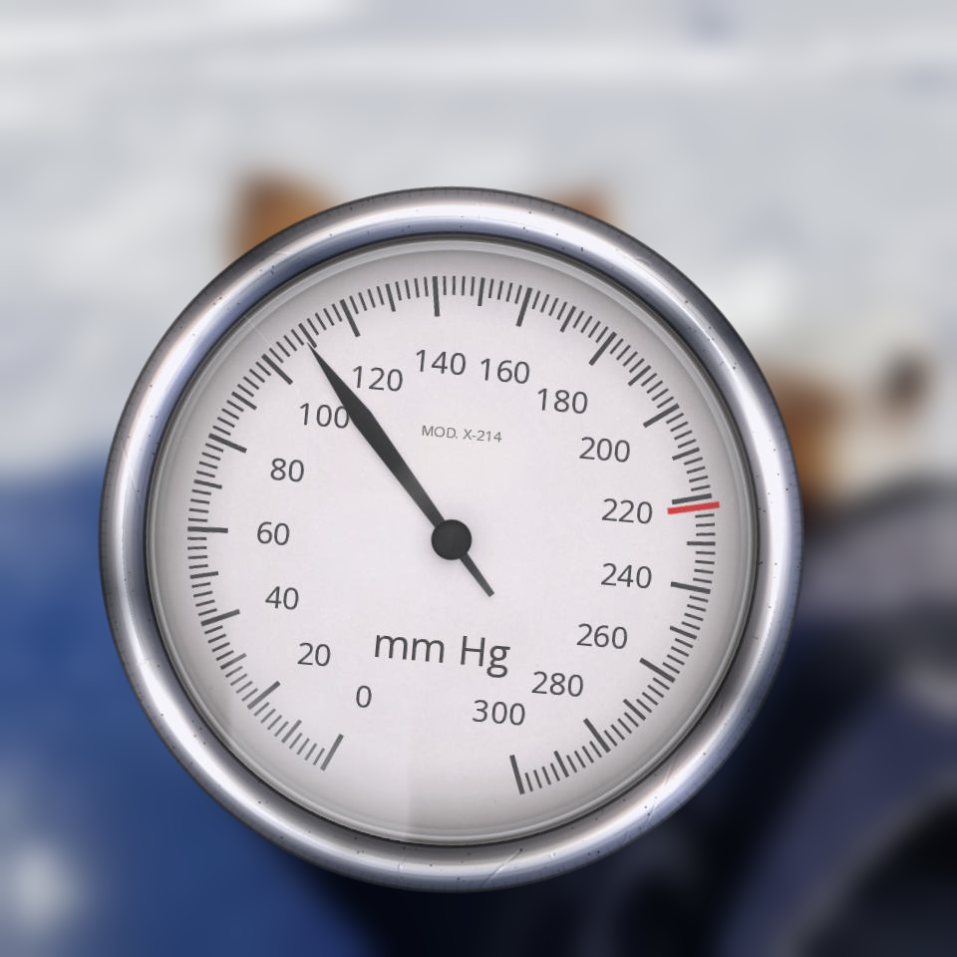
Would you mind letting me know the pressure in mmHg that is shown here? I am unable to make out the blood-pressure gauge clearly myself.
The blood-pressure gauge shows 109 mmHg
